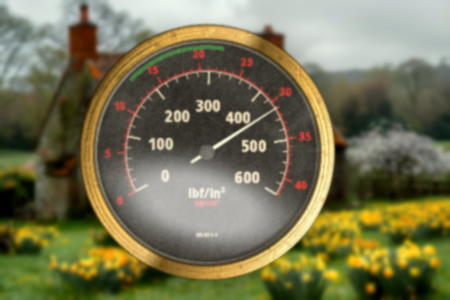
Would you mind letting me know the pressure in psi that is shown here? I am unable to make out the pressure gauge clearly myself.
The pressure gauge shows 440 psi
